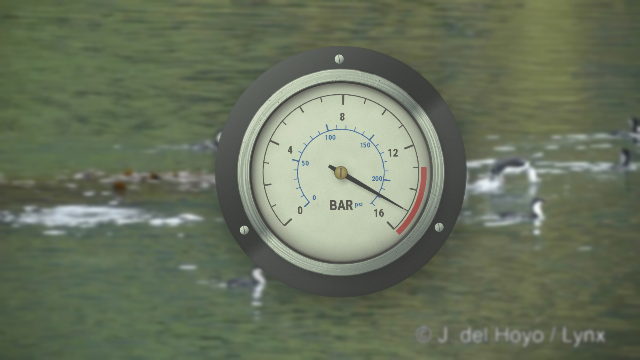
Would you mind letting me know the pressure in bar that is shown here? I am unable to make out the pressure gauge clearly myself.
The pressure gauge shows 15 bar
